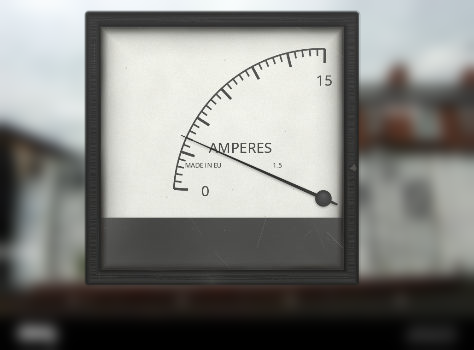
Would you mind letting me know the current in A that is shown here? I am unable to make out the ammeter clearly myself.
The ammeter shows 3.5 A
